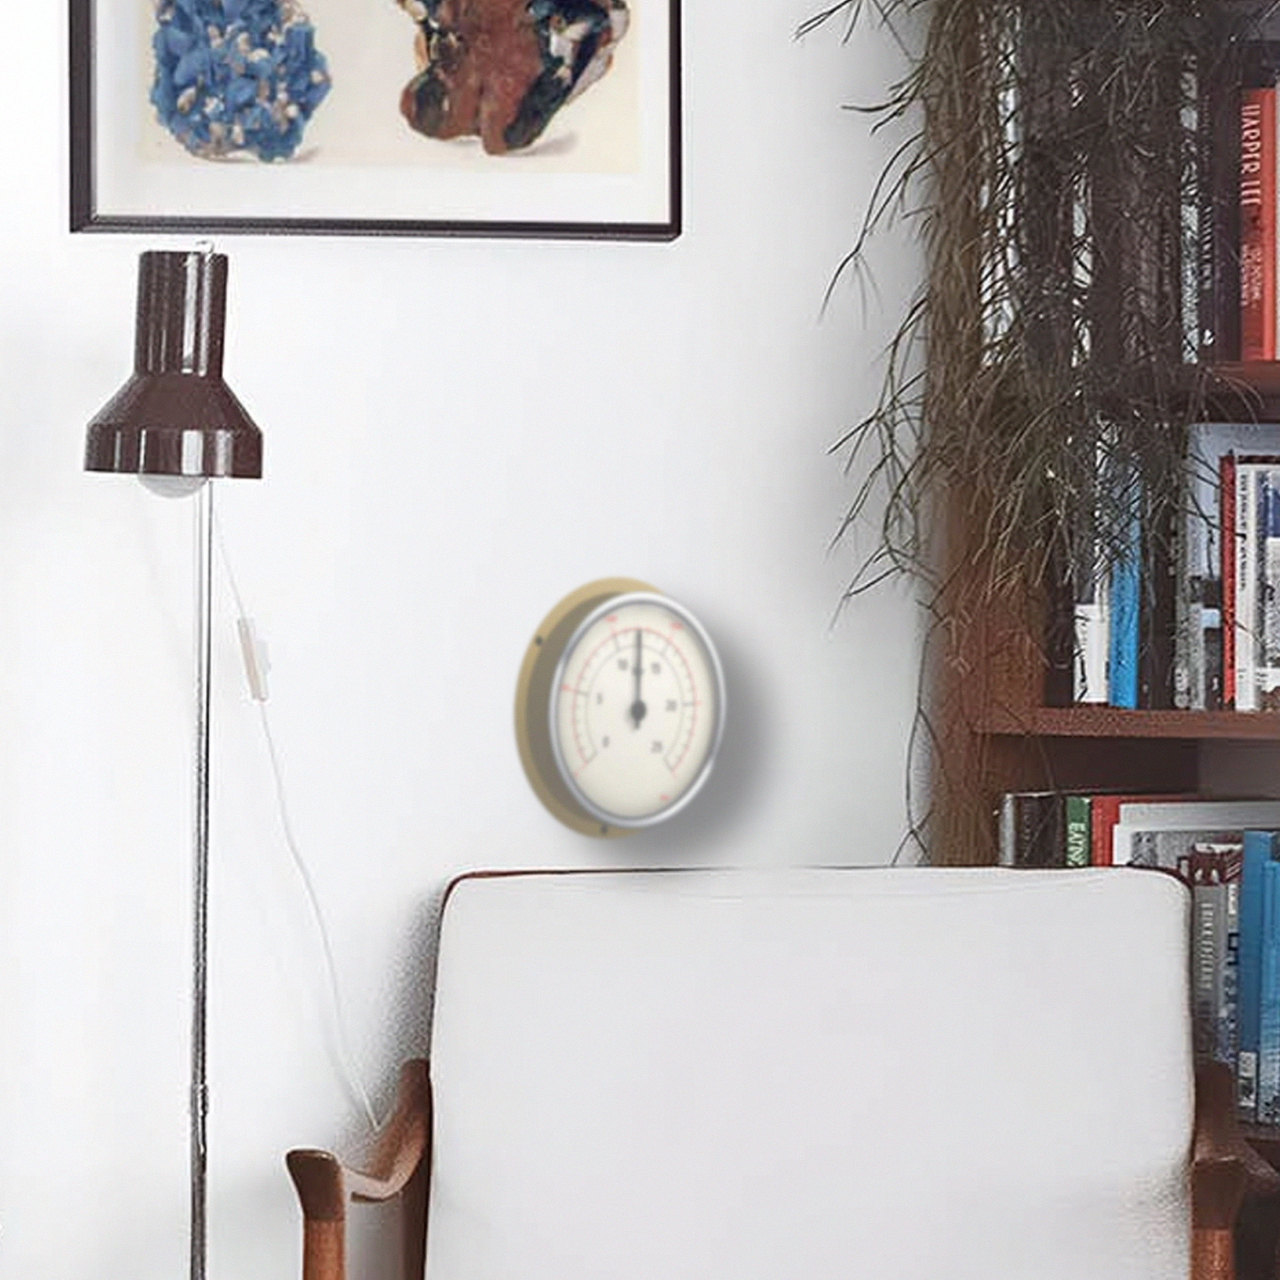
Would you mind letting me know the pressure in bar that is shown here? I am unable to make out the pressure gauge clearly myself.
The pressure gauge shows 12 bar
